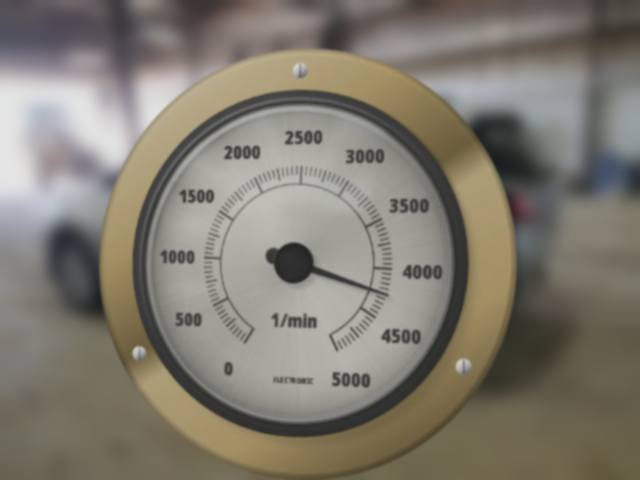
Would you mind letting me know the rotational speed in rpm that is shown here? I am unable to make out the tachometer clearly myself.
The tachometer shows 4250 rpm
